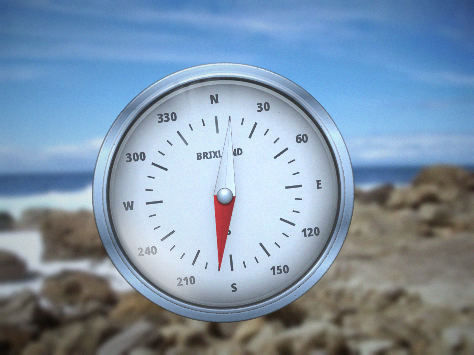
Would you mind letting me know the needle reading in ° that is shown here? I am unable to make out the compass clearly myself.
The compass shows 190 °
